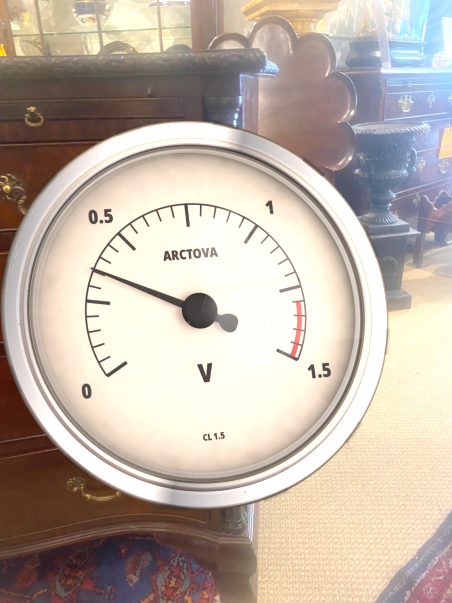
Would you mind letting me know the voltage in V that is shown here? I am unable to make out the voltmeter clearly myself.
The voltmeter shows 0.35 V
